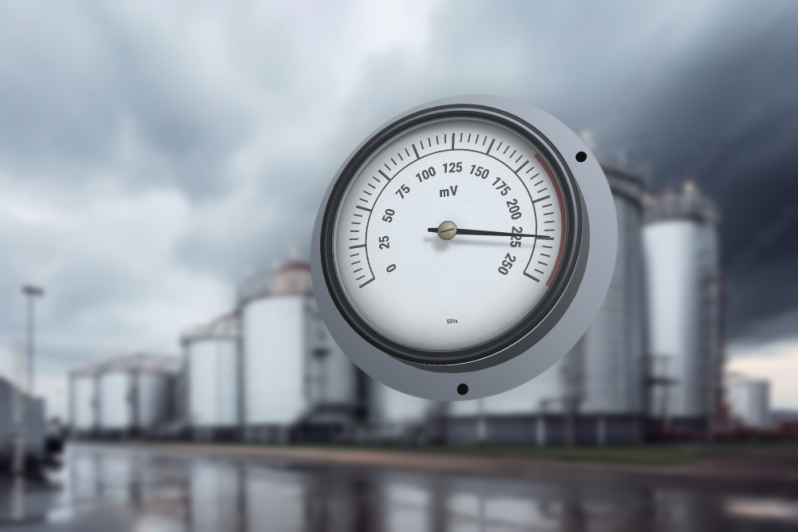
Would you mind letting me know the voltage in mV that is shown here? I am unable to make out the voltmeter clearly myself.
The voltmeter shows 225 mV
